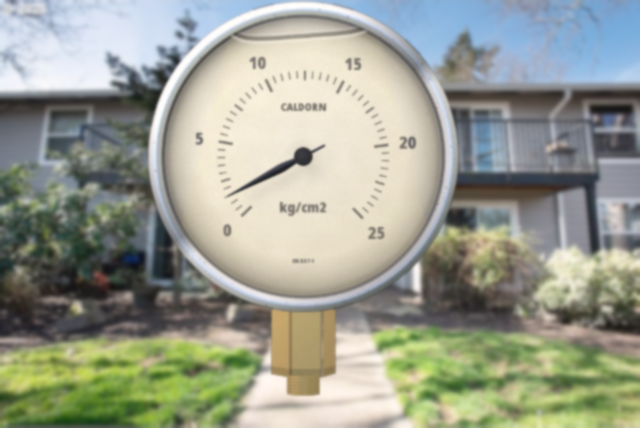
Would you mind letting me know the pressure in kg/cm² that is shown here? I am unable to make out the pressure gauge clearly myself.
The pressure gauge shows 1.5 kg/cm²
